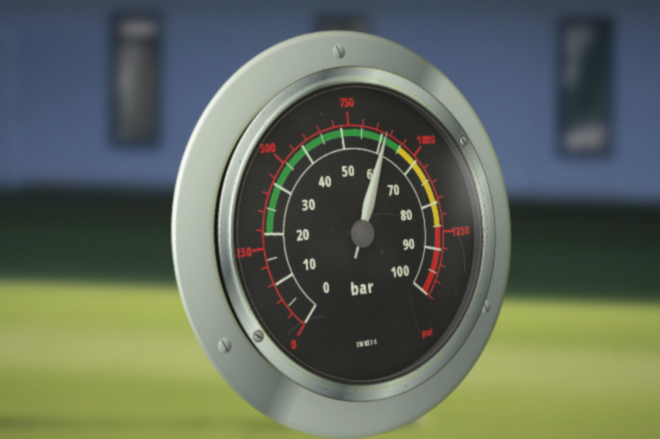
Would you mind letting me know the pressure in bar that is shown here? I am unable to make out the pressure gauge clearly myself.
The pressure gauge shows 60 bar
